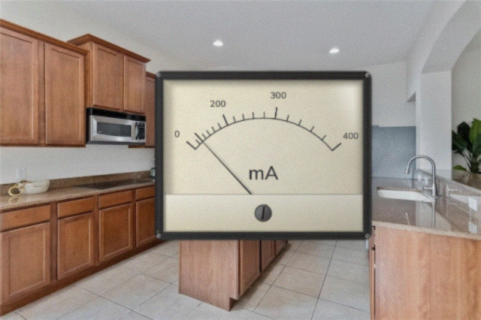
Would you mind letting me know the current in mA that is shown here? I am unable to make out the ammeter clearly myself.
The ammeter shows 100 mA
